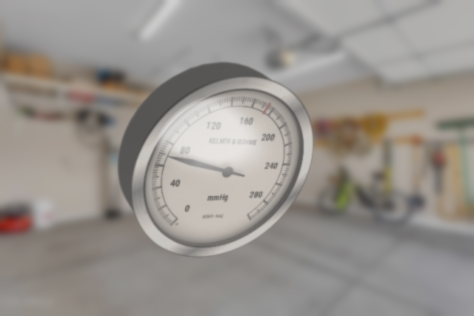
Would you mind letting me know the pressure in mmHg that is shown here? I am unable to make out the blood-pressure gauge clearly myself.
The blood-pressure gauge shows 70 mmHg
